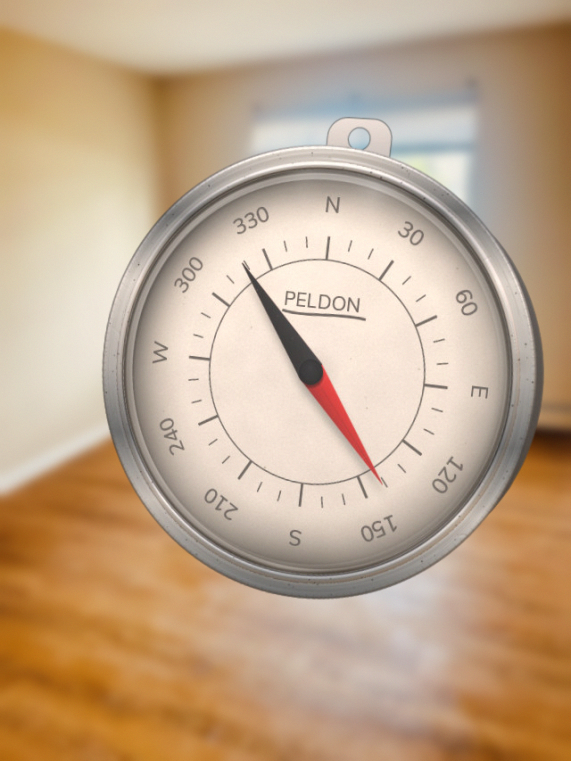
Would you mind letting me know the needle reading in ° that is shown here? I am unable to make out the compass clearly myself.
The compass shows 140 °
